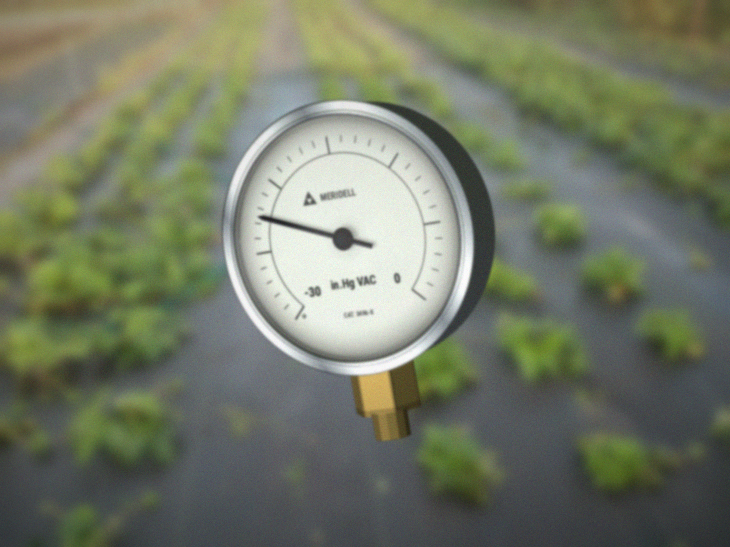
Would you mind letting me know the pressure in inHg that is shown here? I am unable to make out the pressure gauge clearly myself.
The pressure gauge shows -22.5 inHg
